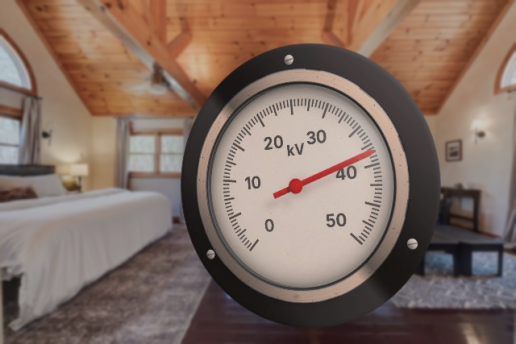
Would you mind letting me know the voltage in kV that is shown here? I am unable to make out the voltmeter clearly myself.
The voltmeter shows 38.5 kV
